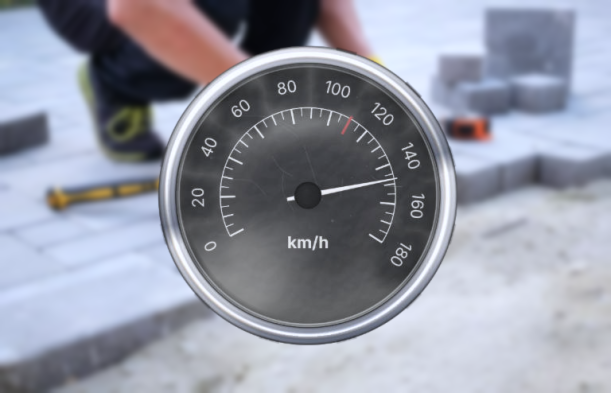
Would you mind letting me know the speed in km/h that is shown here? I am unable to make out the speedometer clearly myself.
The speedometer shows 147.5 km/h
